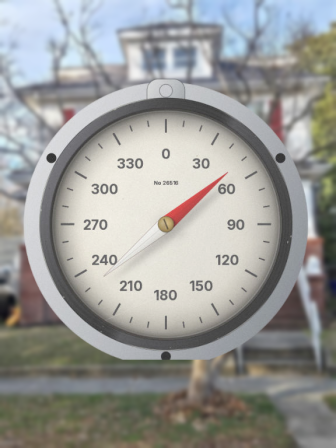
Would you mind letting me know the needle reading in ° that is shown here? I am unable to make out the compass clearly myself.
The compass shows 50 °
